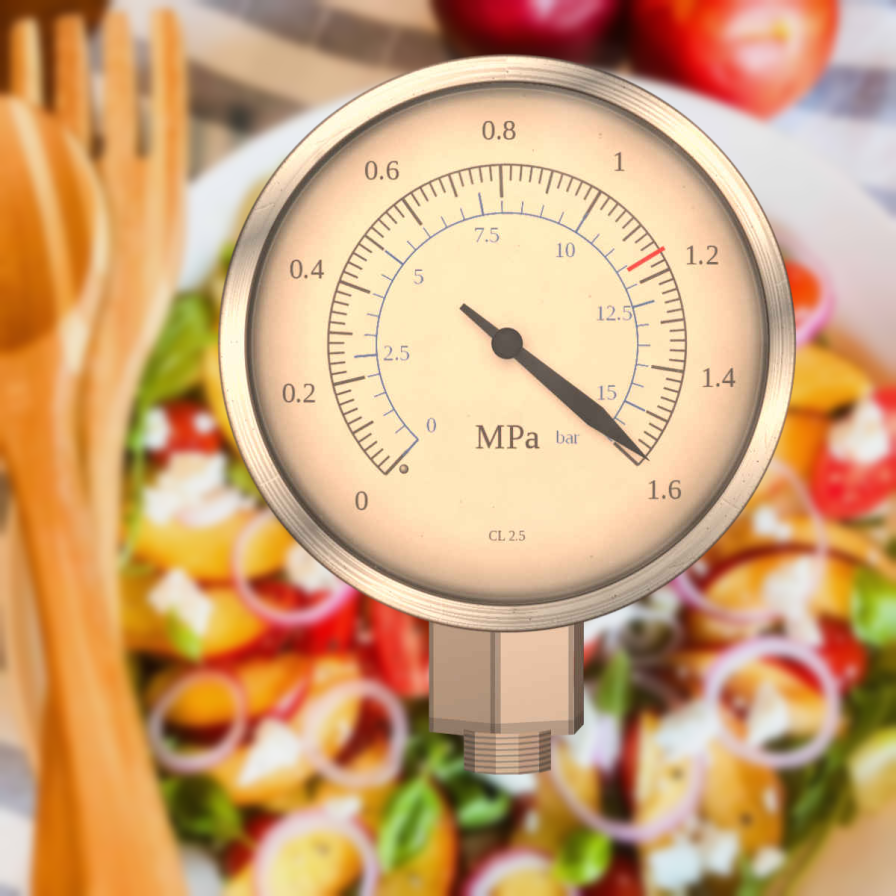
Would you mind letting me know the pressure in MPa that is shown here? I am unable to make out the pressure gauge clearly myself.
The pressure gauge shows 1.58 MPa
